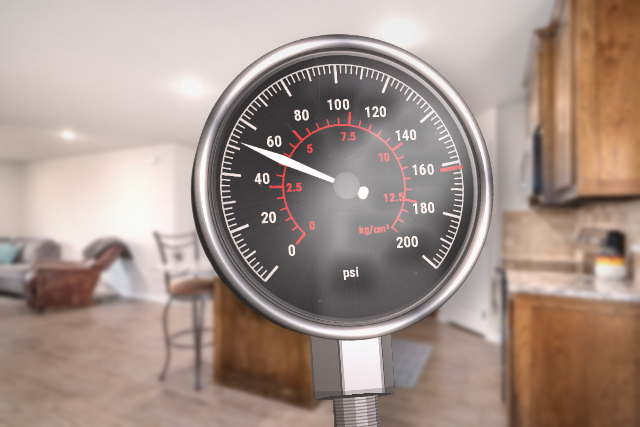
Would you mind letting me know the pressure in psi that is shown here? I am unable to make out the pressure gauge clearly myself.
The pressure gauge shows 52 psi
